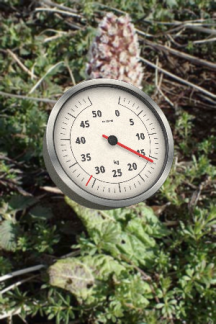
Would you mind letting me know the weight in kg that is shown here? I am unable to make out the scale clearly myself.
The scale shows 16 kg
